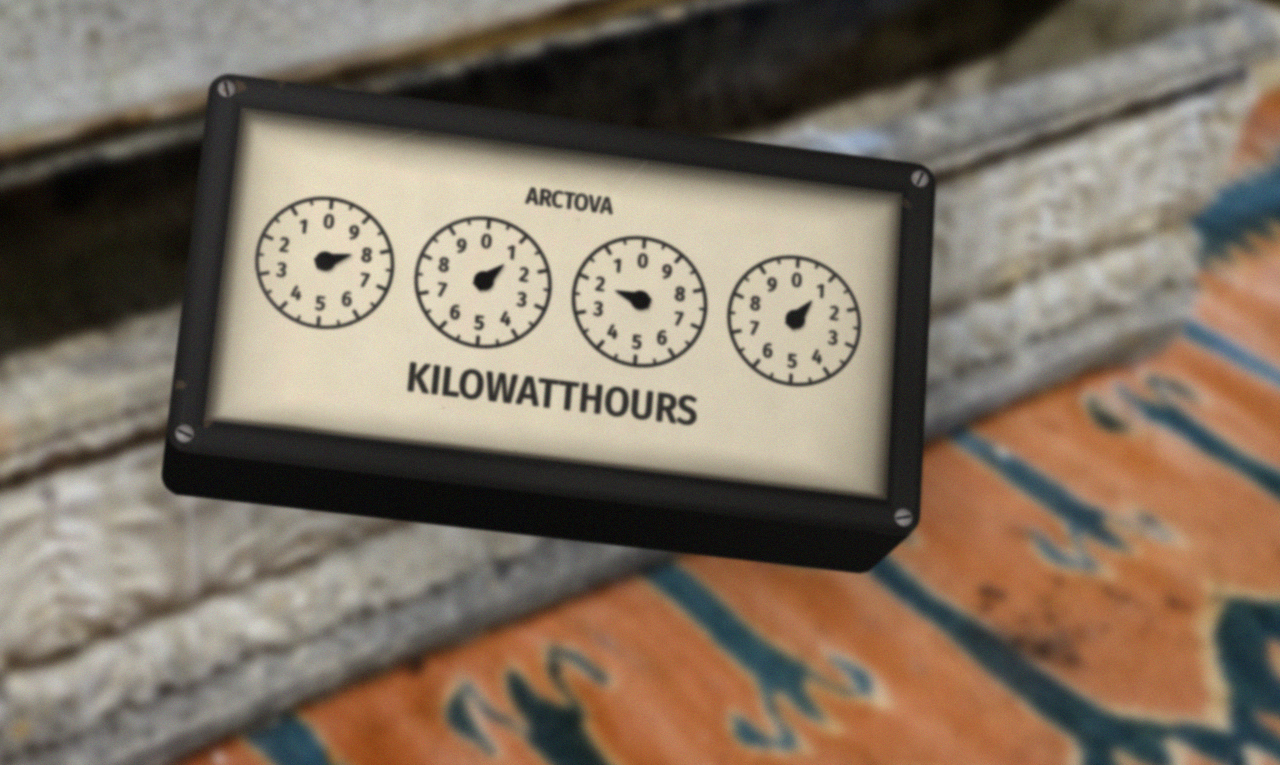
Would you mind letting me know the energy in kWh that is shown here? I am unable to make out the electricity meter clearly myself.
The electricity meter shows 8121 kWh
